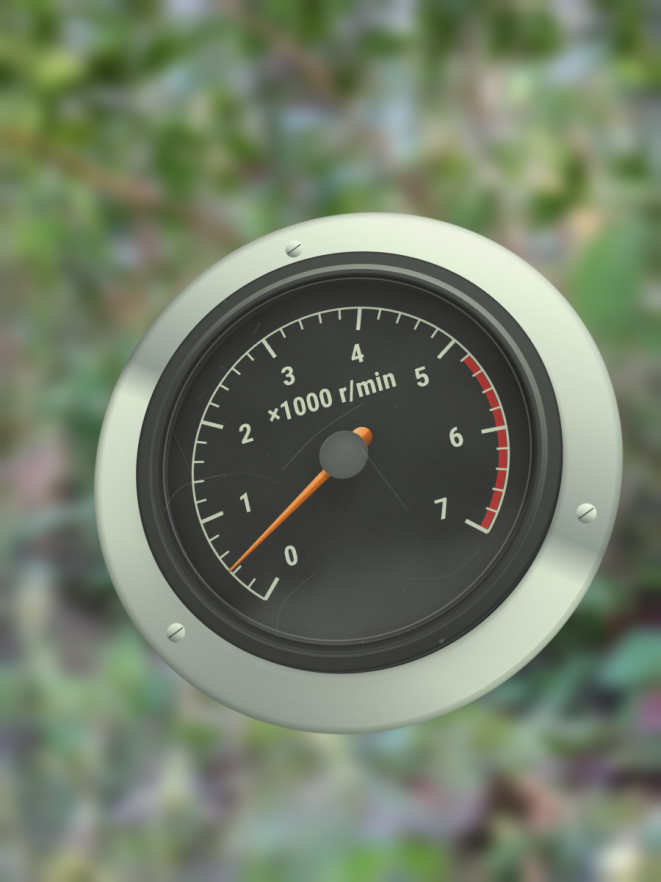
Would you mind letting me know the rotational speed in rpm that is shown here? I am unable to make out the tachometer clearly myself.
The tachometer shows 400 rpm
